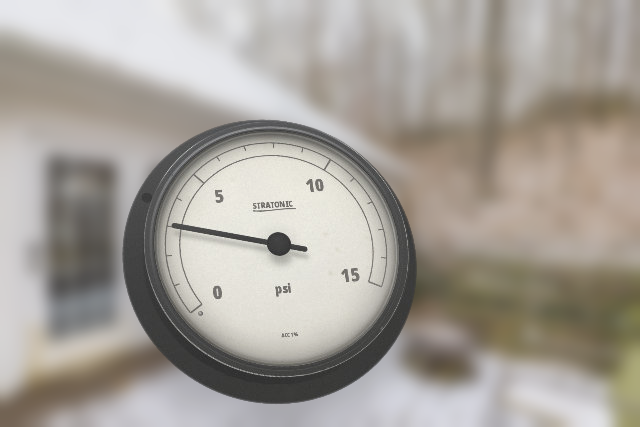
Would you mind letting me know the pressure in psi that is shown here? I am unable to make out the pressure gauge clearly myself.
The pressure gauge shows 3 psi
